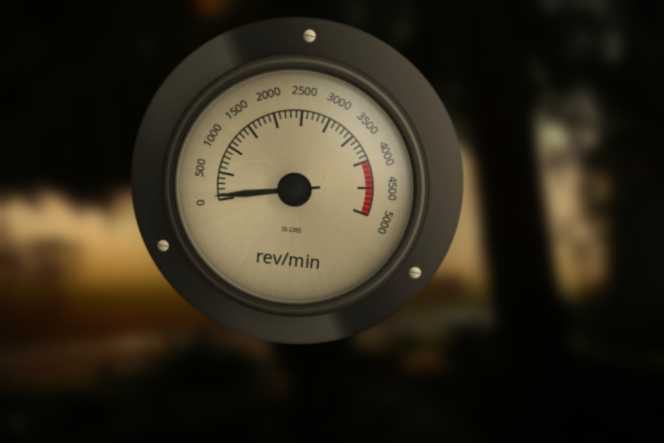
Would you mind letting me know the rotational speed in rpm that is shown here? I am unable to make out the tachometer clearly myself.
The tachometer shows 100 rpm
